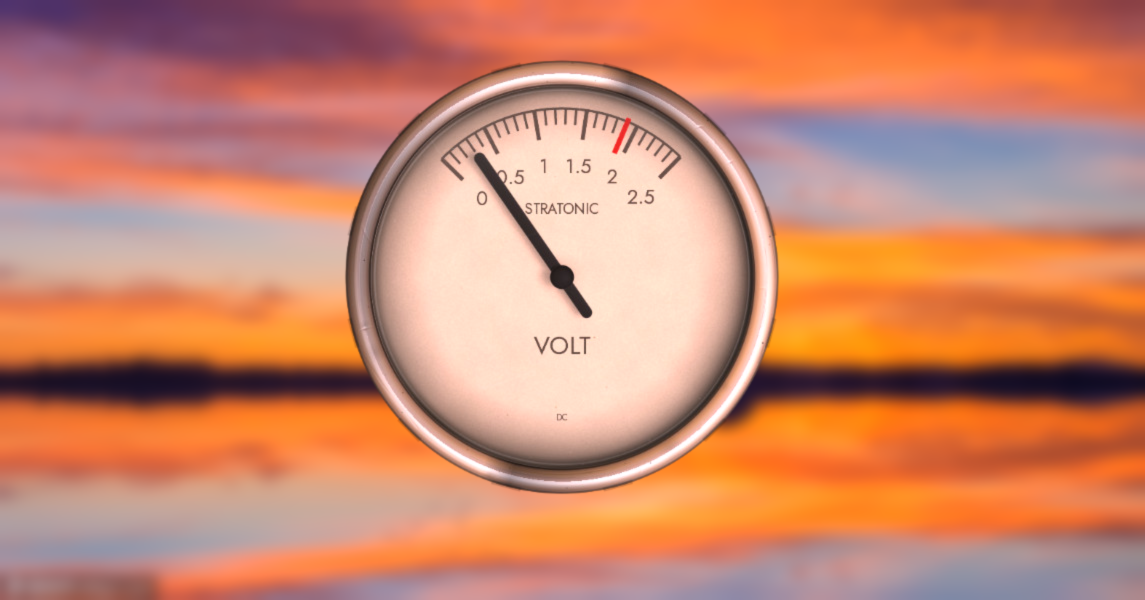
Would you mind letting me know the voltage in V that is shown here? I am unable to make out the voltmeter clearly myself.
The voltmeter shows 0.3 V
